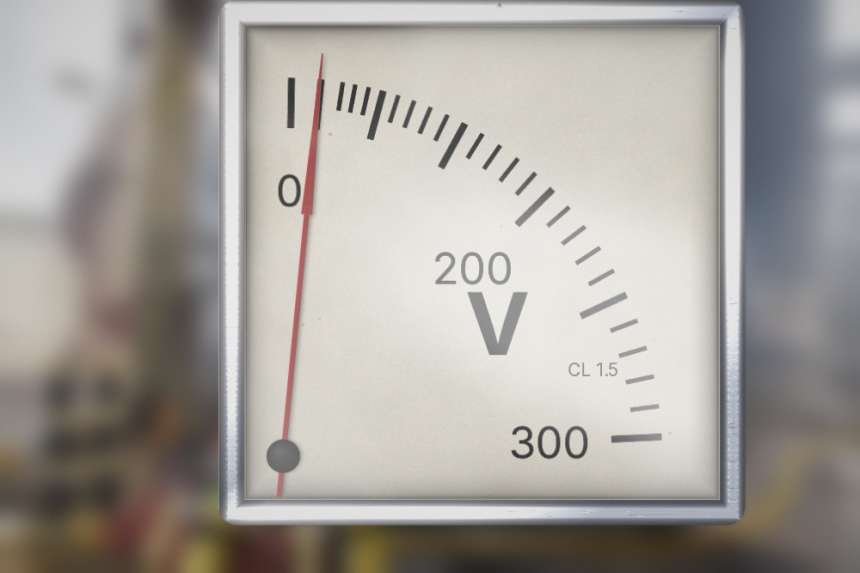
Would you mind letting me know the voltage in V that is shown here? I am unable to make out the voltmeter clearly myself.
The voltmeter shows 50 V
